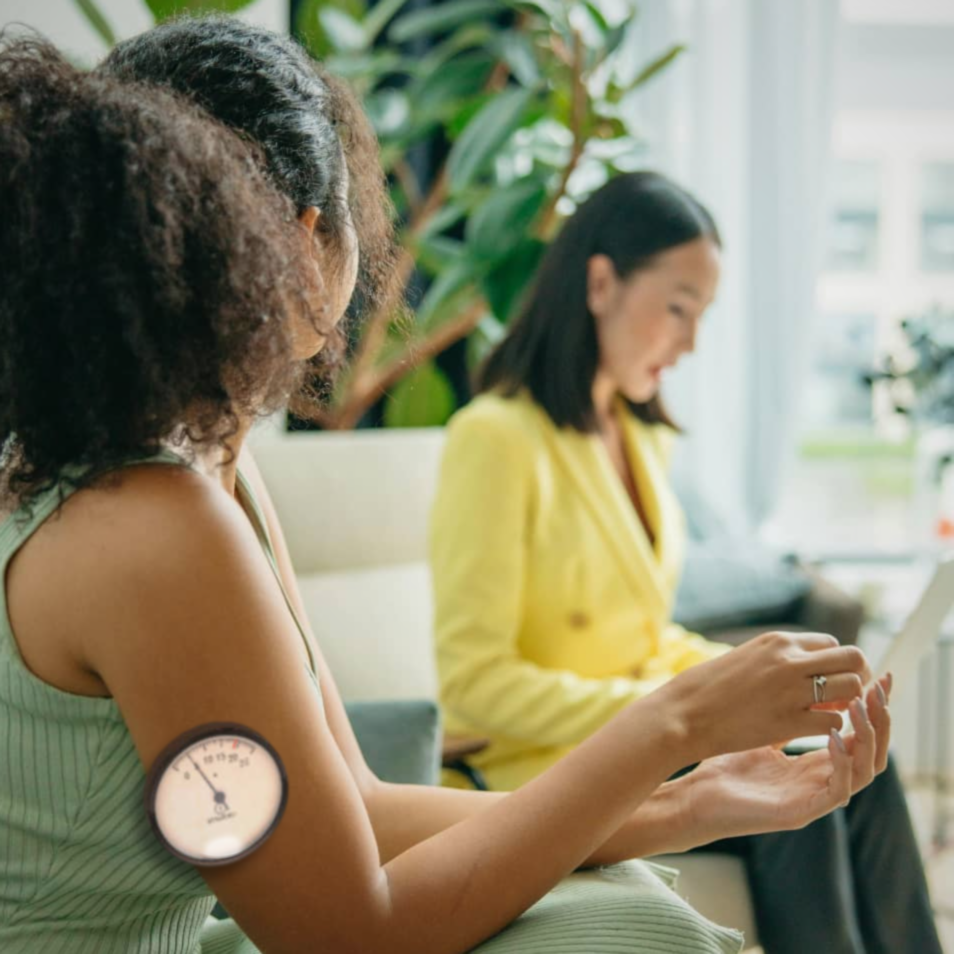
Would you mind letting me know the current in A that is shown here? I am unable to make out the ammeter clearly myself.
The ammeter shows 5 A
